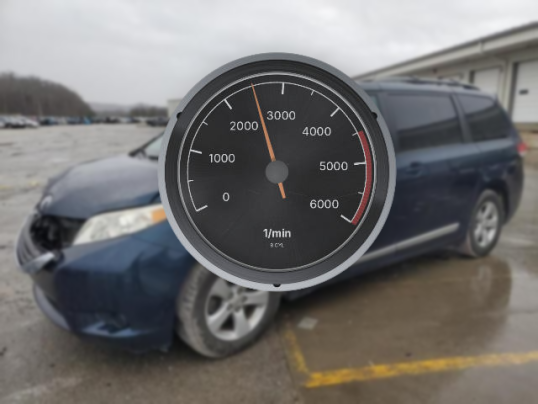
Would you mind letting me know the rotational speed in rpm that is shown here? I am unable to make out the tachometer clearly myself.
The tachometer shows 2500 rpm
